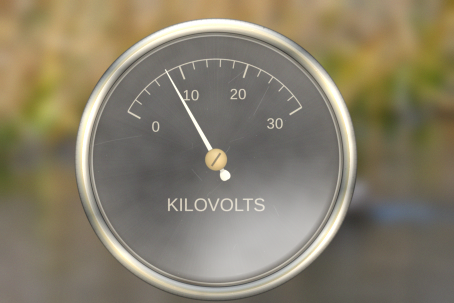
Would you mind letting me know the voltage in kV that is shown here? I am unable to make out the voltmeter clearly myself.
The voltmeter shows 8 kV
